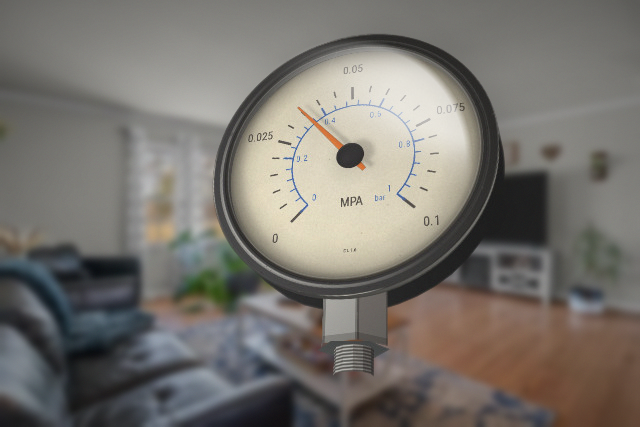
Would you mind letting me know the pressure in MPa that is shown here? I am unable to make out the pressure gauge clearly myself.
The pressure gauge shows 0.035 MPa
